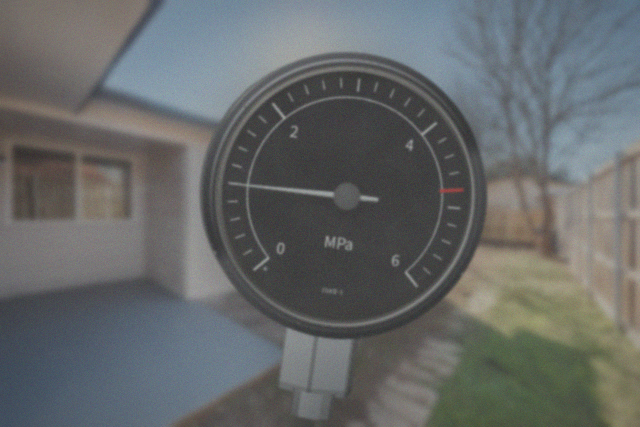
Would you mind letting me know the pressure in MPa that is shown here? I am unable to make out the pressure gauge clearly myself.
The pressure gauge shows 1 MPa
